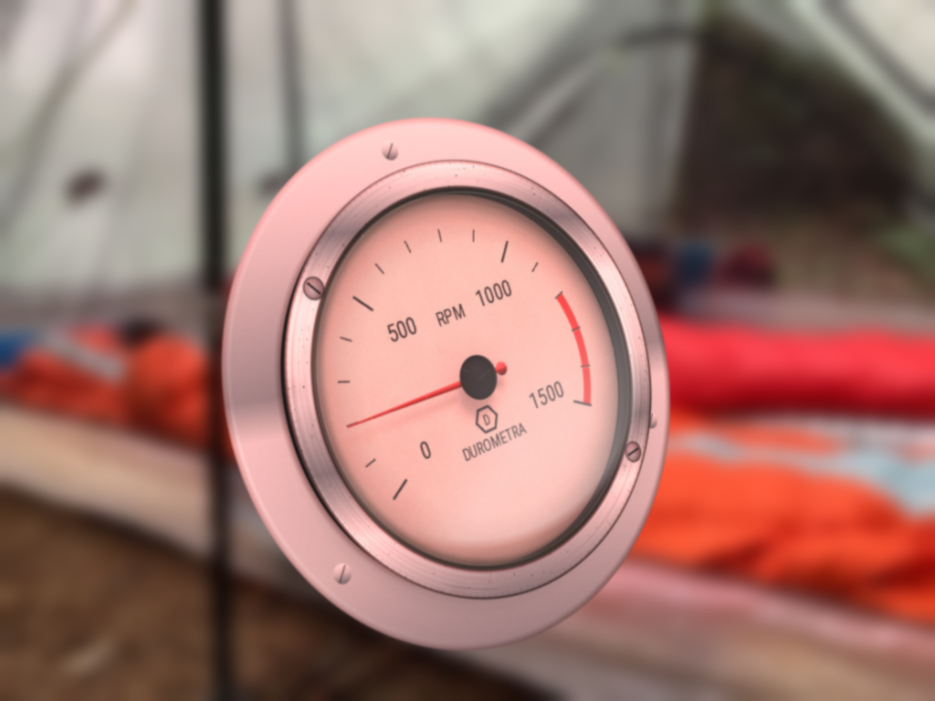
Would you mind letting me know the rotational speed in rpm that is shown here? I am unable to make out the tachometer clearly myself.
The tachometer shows 200 rpm
